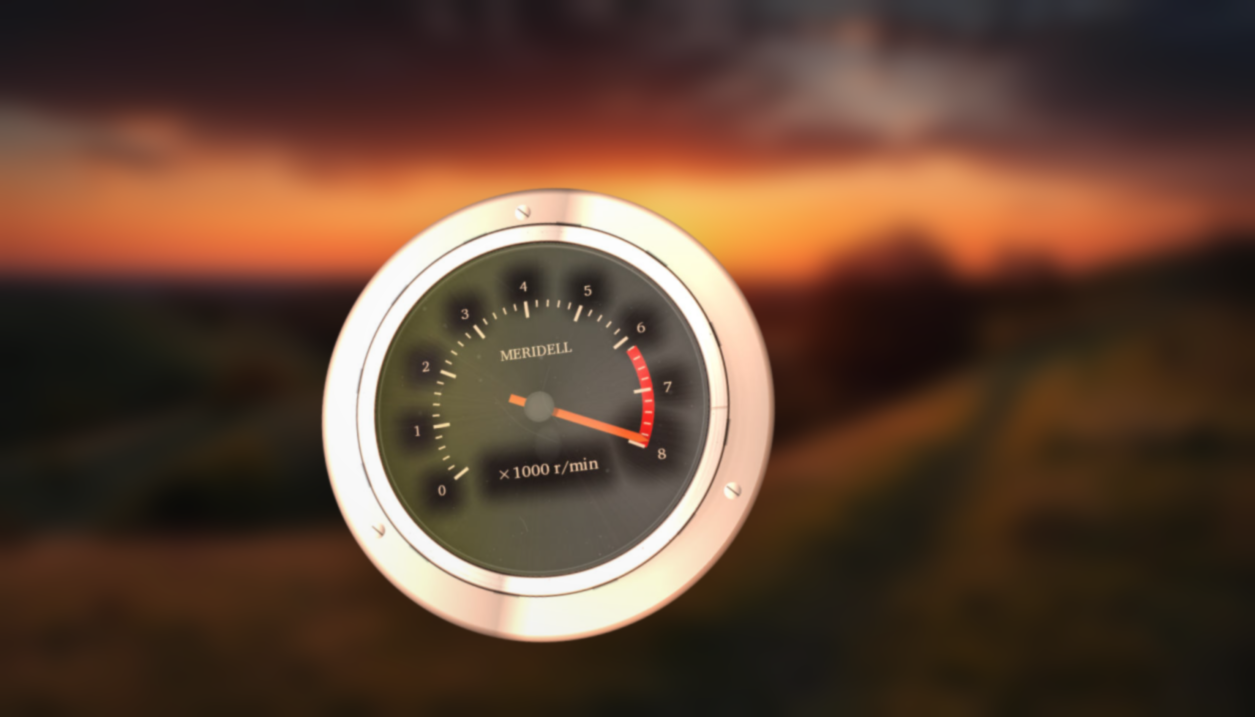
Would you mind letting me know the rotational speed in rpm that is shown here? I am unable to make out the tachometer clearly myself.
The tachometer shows 7900 rpm
